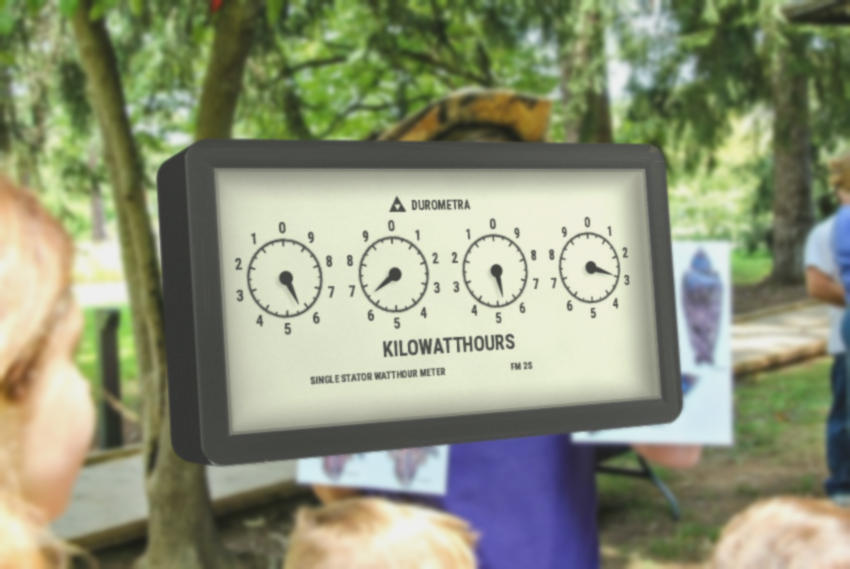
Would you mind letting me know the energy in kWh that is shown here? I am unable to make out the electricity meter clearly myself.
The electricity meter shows 5653 kWh
